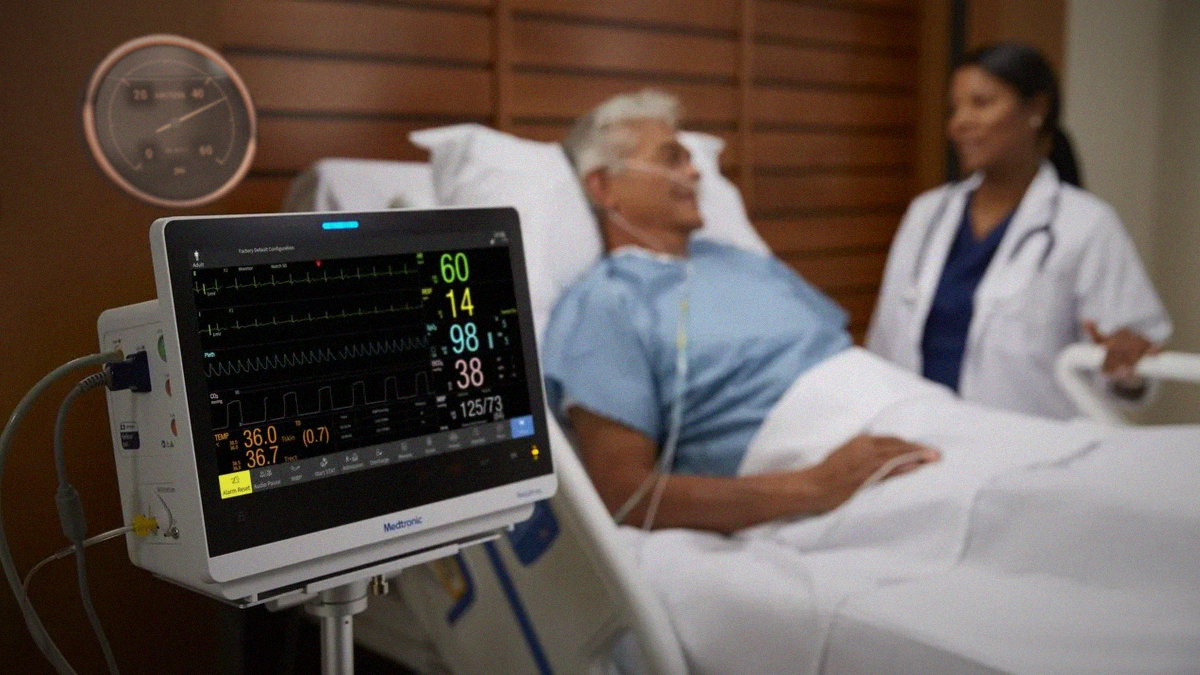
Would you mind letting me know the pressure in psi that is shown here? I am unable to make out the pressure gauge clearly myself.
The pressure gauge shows 45 psi
